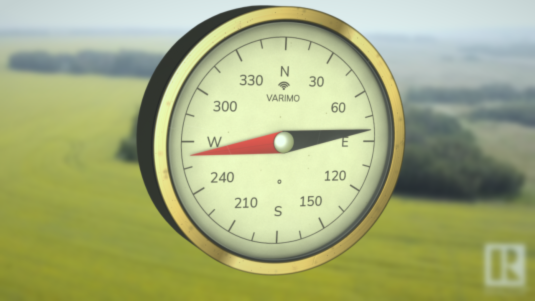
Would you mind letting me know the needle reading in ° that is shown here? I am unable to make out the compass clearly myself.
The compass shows 262.5 °
